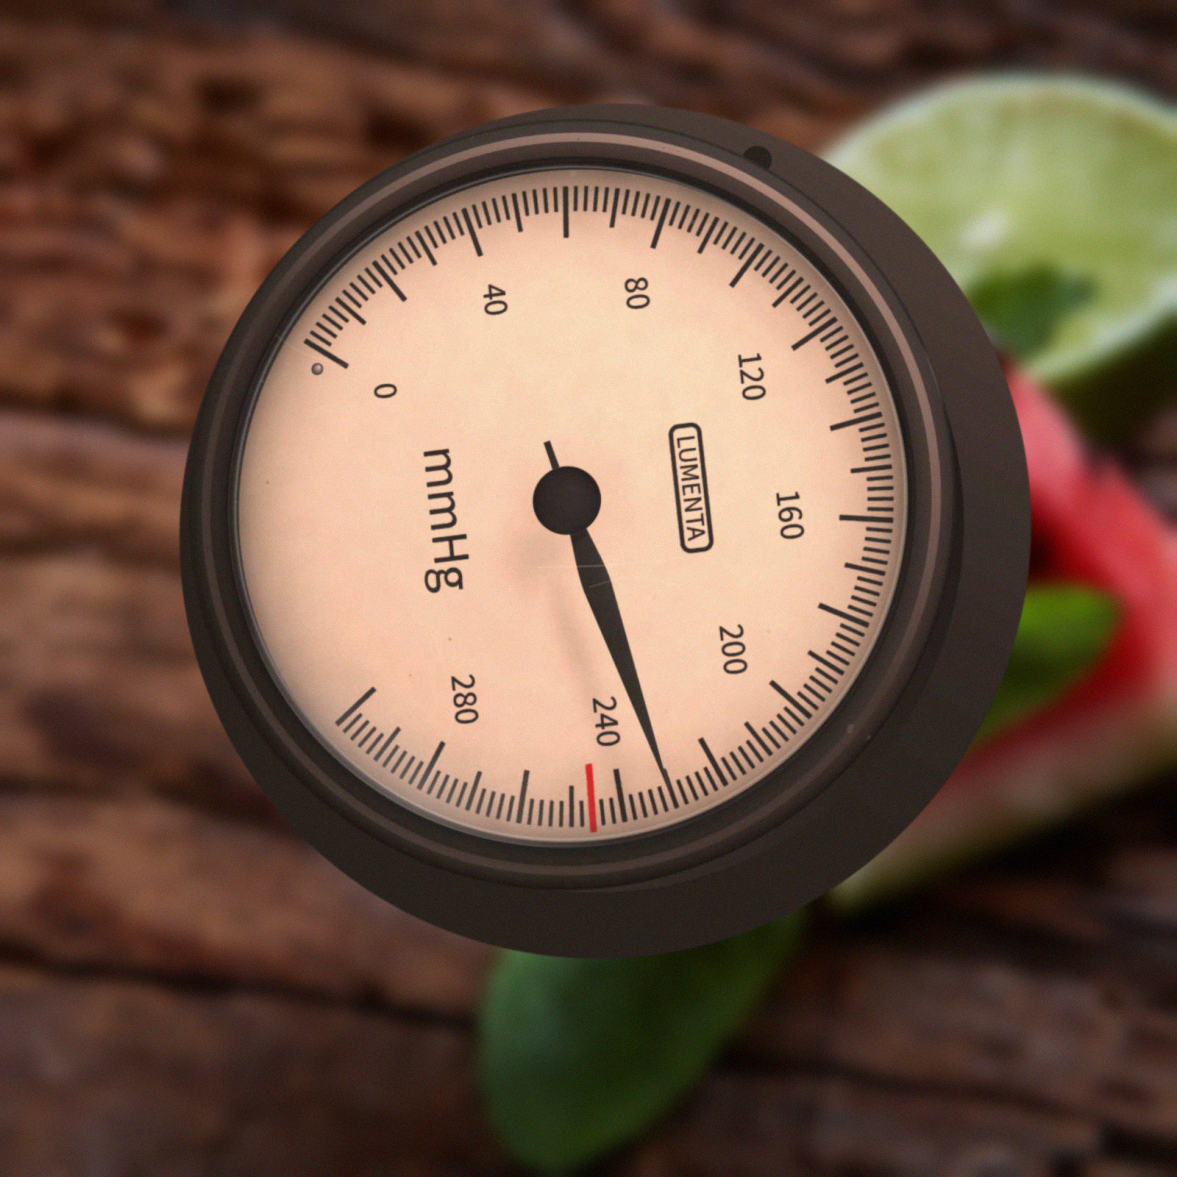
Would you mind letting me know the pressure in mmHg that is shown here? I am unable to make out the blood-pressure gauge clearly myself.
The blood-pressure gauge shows 230 mmHg
